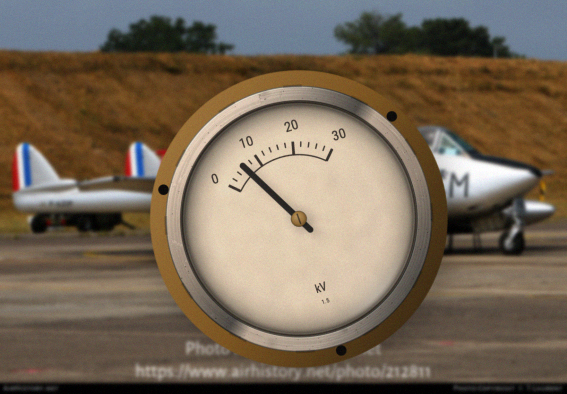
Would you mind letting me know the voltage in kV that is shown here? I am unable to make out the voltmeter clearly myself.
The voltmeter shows 6 kV
